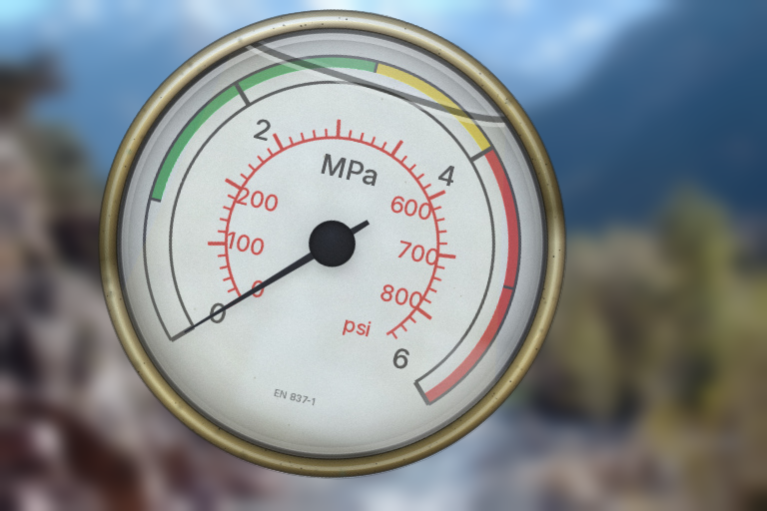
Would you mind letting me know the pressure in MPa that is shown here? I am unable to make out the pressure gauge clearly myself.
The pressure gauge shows 0 MPa
